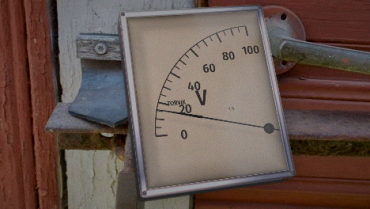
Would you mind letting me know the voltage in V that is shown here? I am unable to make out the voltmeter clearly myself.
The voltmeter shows 15 V
